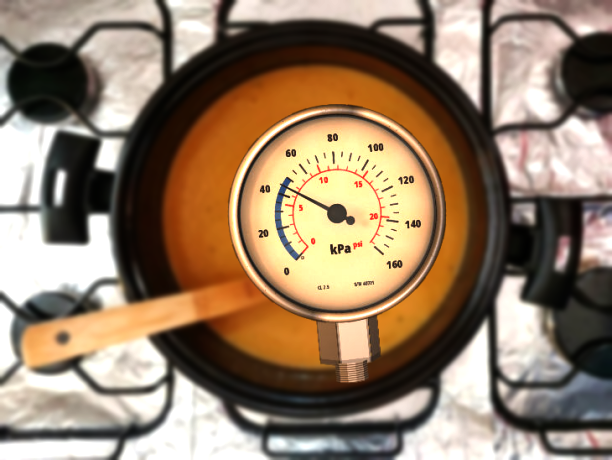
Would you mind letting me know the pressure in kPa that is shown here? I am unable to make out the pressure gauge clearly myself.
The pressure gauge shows 45 kPa
